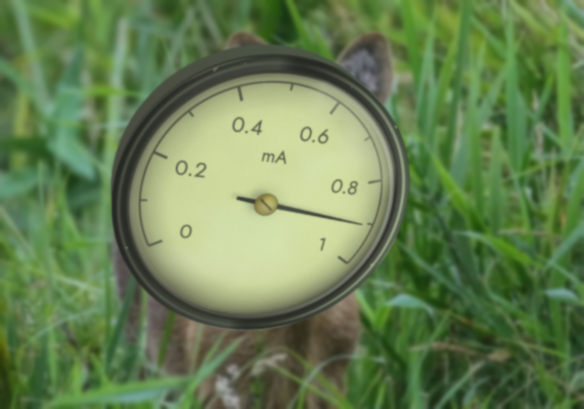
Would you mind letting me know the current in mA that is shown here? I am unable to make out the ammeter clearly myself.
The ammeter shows 0.9 mA
